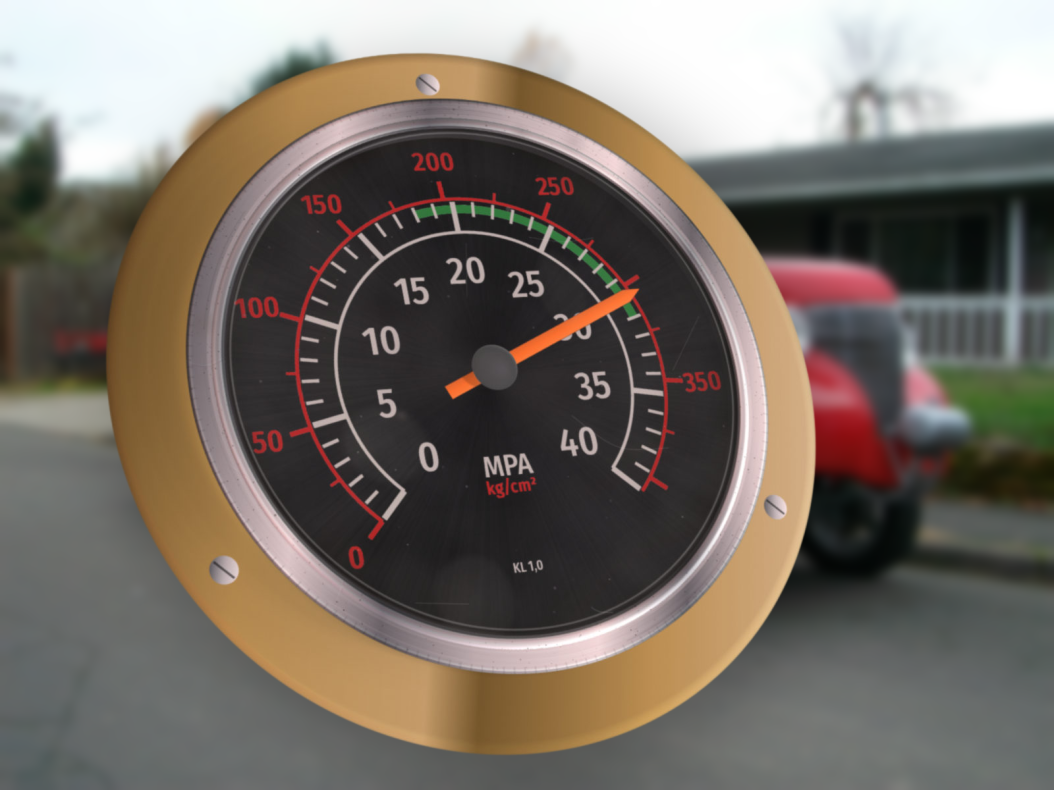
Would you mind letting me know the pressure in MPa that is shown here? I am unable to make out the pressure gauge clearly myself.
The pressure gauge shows 30 MPa
